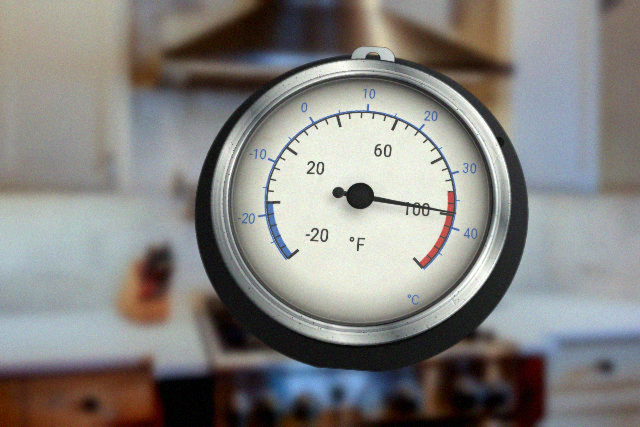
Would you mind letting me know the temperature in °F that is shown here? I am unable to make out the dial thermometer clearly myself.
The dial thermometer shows 100 °F
